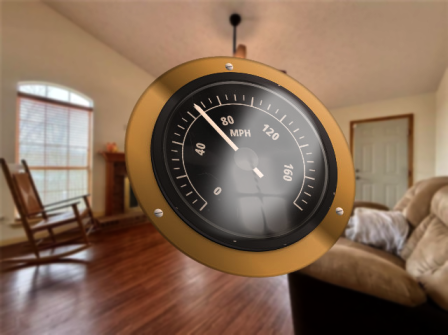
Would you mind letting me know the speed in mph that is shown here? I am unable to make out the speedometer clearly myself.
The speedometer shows 65 mph
